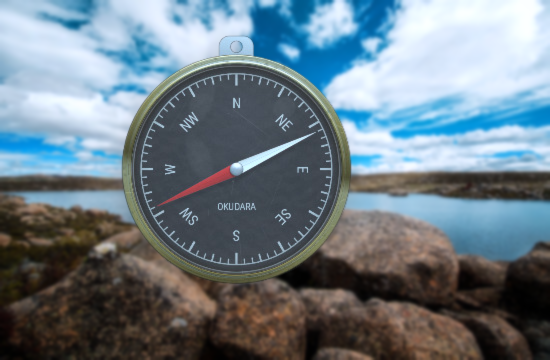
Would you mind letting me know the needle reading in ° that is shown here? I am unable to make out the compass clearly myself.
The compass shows 245 °
